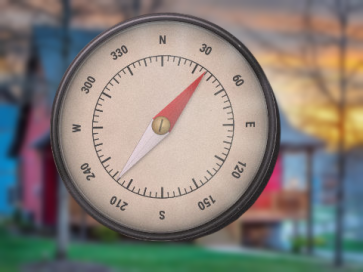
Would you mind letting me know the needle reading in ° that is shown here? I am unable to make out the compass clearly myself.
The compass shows 40 °
